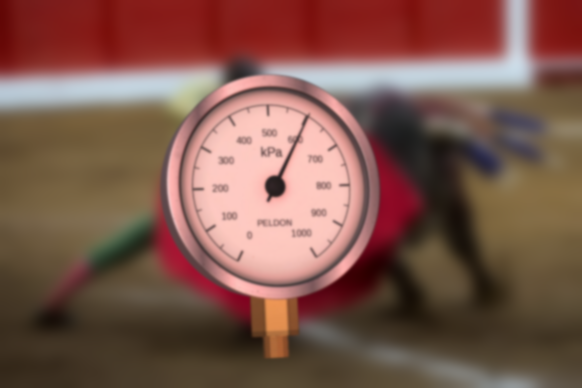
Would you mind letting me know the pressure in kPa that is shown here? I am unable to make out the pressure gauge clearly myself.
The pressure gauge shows 600 kPa
